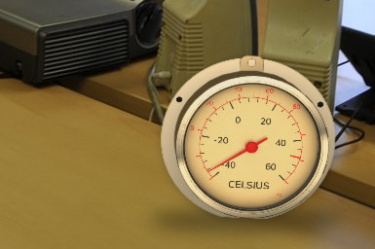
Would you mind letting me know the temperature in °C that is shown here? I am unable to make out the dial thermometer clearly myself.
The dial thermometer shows -36 °C
